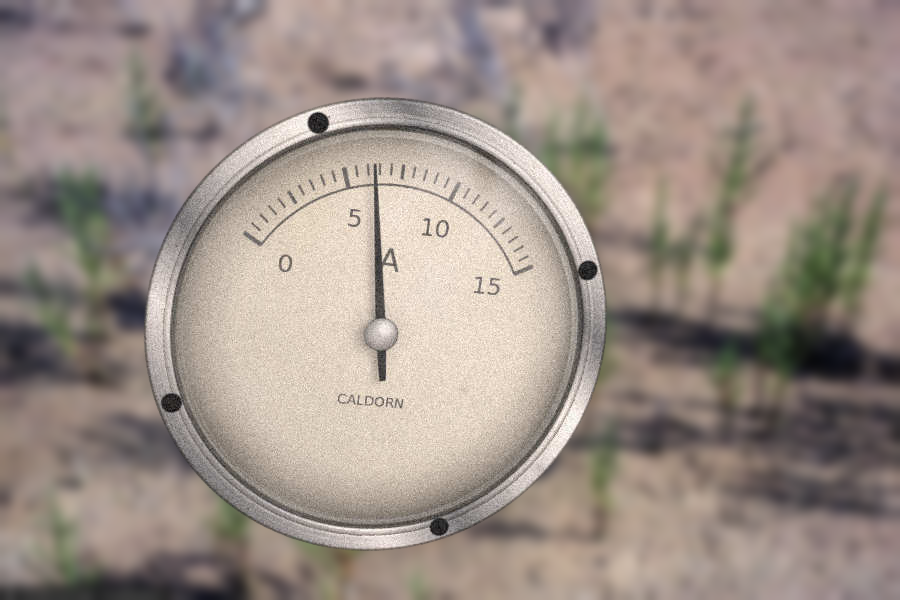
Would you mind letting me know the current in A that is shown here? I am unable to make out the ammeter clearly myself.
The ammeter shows 6.25 A
